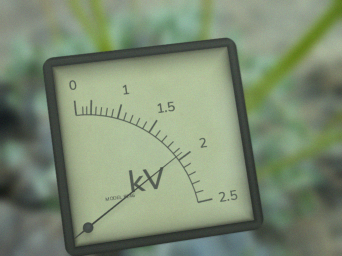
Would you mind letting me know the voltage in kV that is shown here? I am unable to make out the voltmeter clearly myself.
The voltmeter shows 1.95 kV
